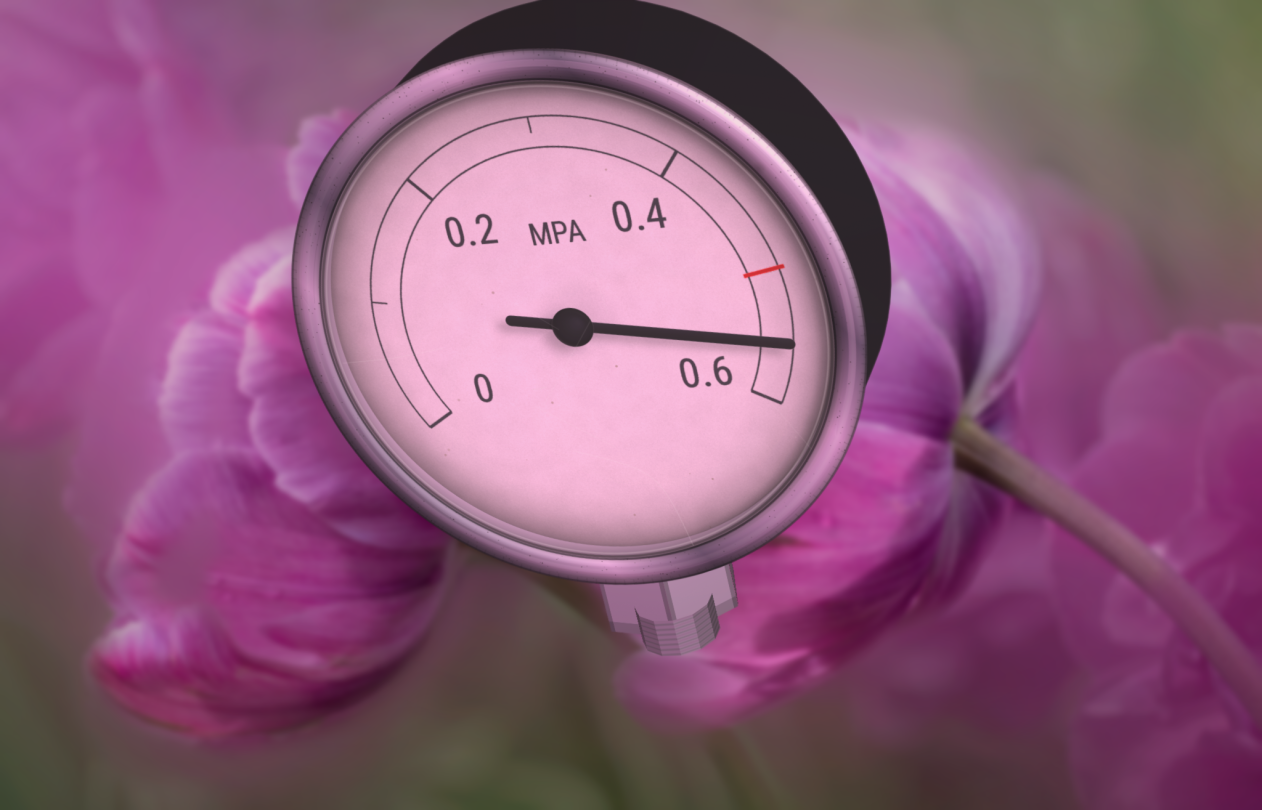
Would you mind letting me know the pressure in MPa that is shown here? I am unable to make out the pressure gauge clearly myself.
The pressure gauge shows 0.55 MPa
